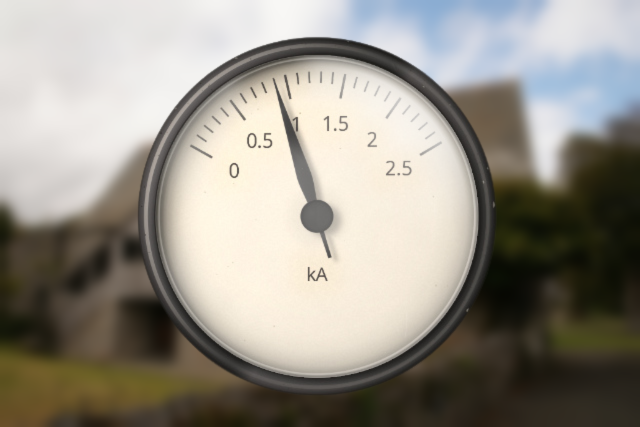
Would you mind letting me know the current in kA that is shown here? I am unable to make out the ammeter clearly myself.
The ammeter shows 0.9 kA
